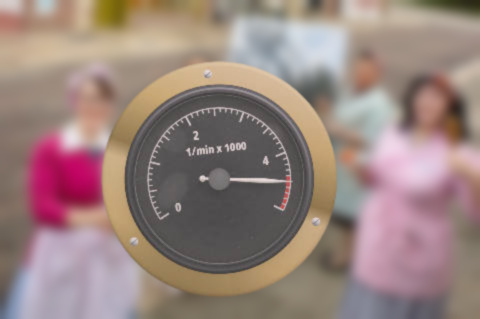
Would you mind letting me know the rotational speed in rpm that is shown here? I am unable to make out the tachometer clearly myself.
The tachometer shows 4500 rpm
